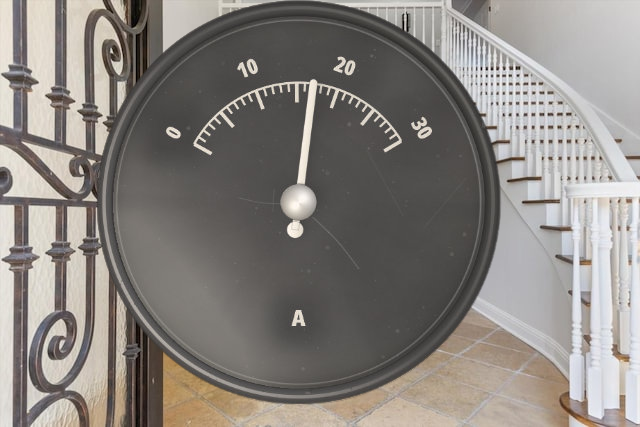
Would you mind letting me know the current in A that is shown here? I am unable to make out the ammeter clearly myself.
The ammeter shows 17 A
